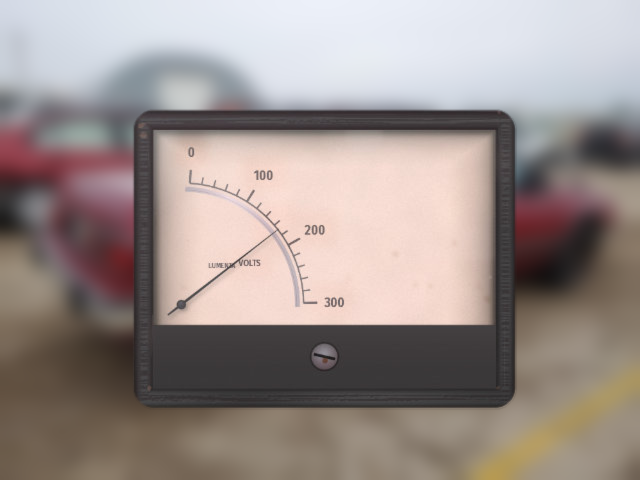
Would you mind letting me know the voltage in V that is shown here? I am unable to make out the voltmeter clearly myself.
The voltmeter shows 170 V
